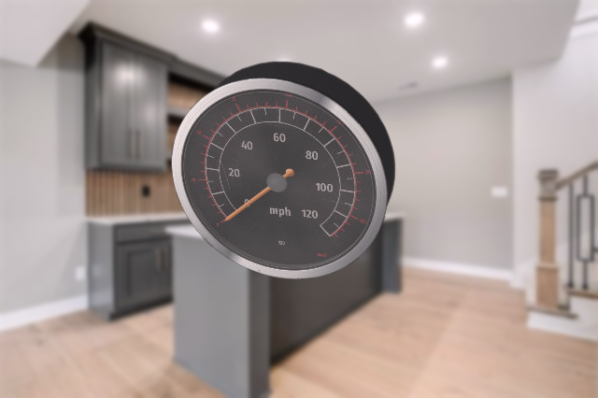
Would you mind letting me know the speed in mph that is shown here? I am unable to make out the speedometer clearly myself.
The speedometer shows 0 mph
